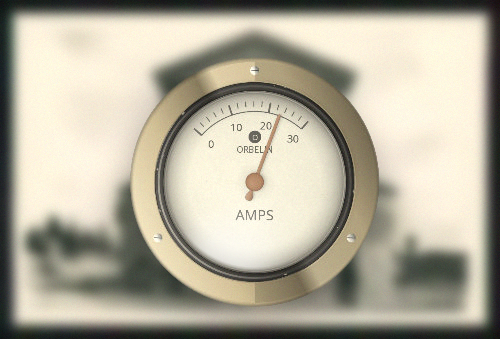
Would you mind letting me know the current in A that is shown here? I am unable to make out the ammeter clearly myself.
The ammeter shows 23 A
